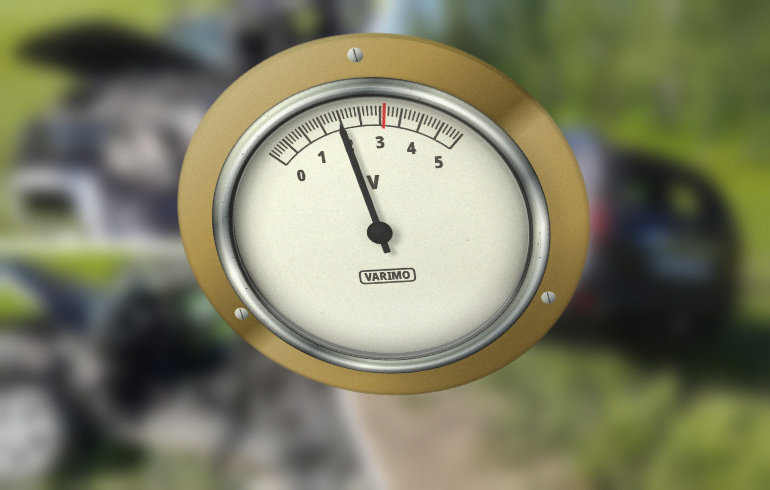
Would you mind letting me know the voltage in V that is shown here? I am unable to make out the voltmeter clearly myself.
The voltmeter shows 2 V
